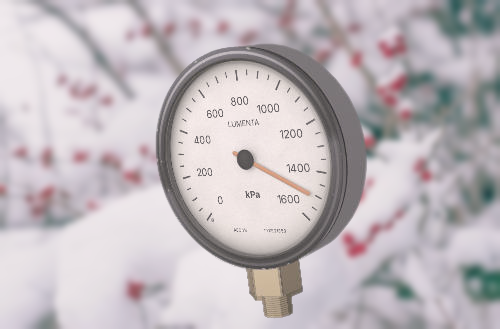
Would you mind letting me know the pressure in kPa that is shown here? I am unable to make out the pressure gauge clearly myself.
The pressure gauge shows 1500 kPa
